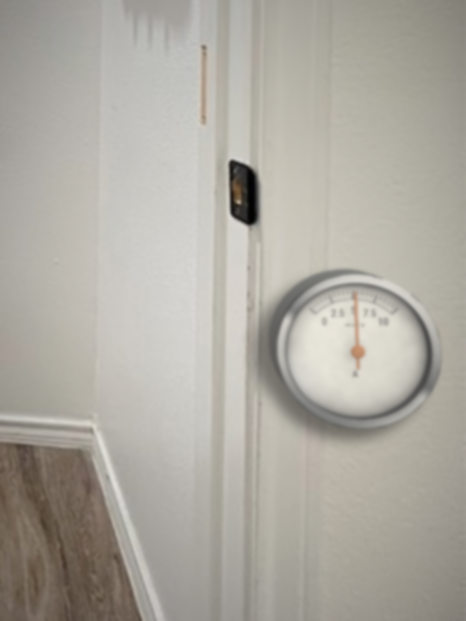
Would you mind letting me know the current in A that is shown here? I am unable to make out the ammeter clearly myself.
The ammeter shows 5 A
